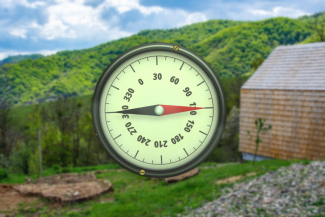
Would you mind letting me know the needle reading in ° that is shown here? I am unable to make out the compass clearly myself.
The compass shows 120 °
